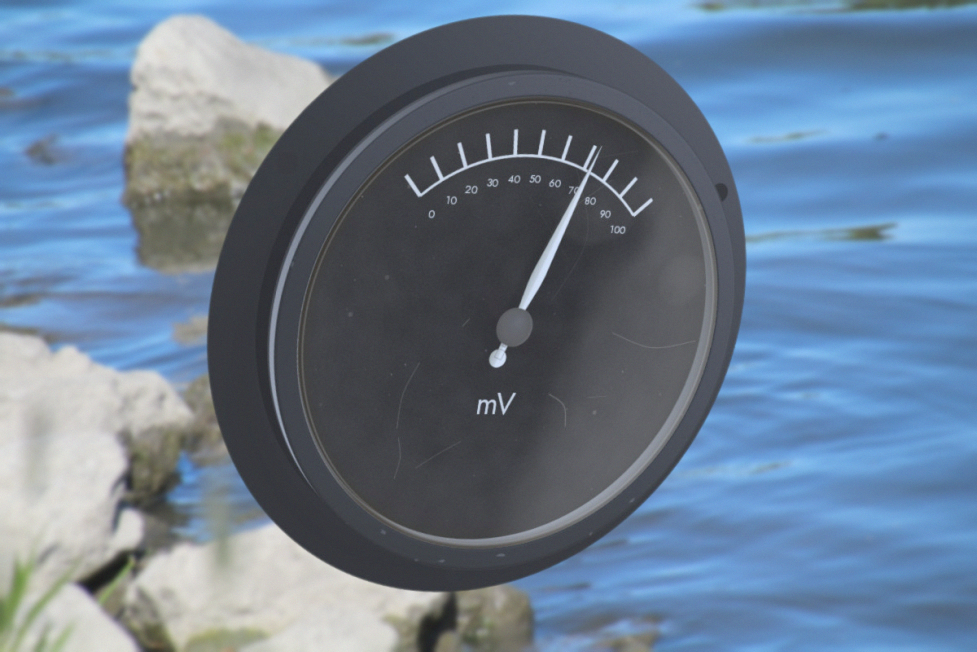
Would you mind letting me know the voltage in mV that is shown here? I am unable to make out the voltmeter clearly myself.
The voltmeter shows 70 mV
